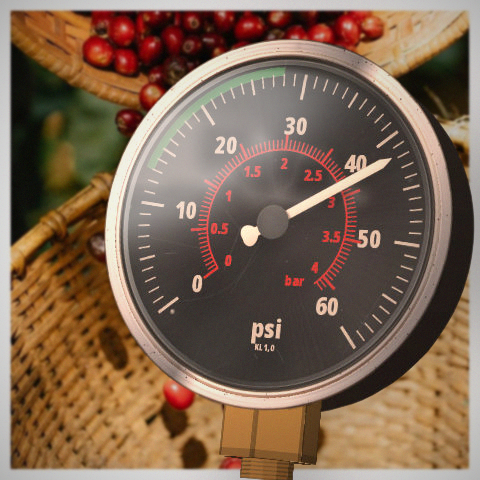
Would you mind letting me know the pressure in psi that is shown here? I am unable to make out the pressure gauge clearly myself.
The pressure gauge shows 42 psi
